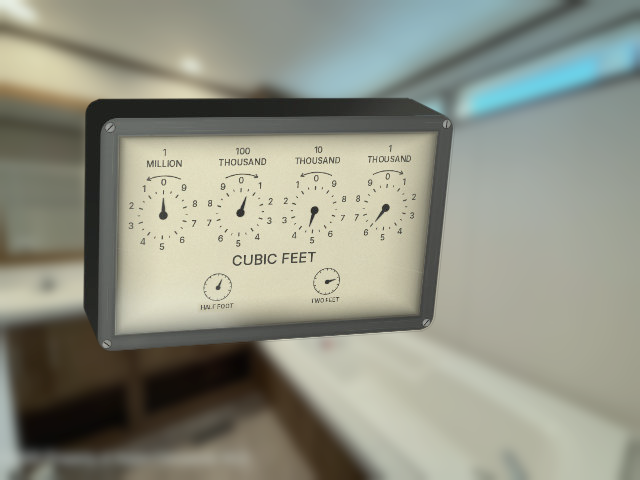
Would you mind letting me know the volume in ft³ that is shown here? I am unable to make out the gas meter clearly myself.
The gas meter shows 4600 ft³
